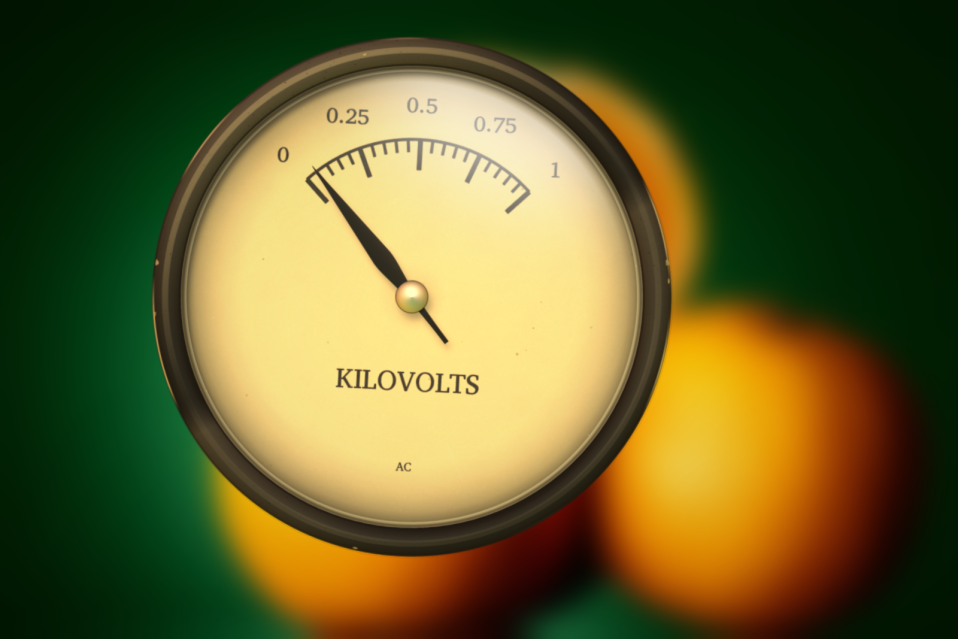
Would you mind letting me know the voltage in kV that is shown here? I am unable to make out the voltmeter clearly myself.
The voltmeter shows 0.05 kV
